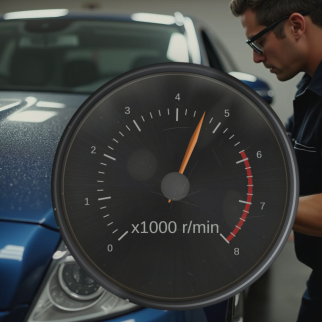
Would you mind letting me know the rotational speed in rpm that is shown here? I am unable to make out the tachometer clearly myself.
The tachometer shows 4600 rpm
